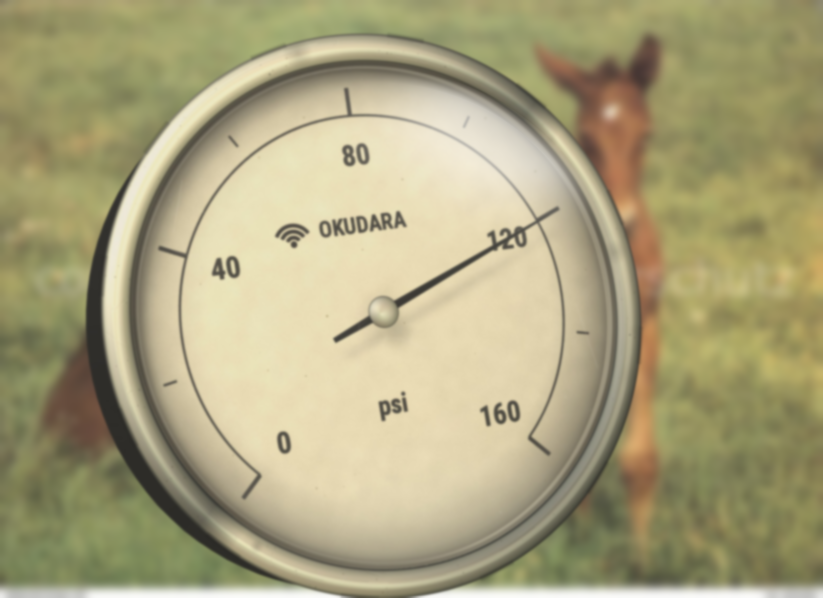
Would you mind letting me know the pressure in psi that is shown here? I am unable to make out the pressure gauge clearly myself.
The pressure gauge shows 120 psi
